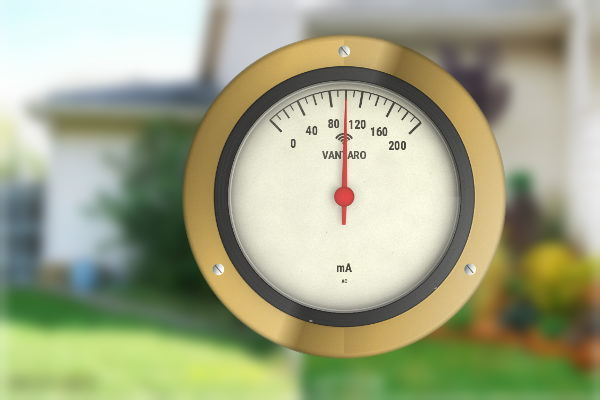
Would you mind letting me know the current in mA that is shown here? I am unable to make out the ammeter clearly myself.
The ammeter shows 100 mA
